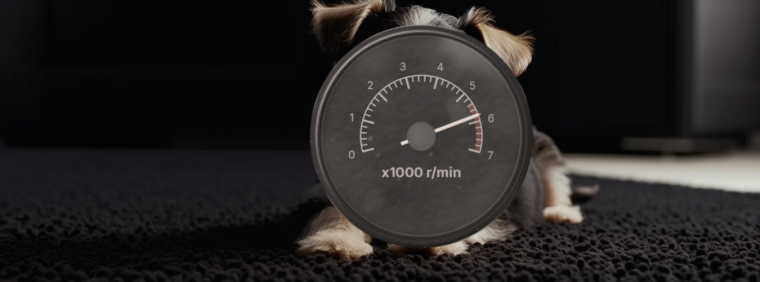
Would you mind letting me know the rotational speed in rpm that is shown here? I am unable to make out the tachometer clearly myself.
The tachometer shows 5800 rpm
